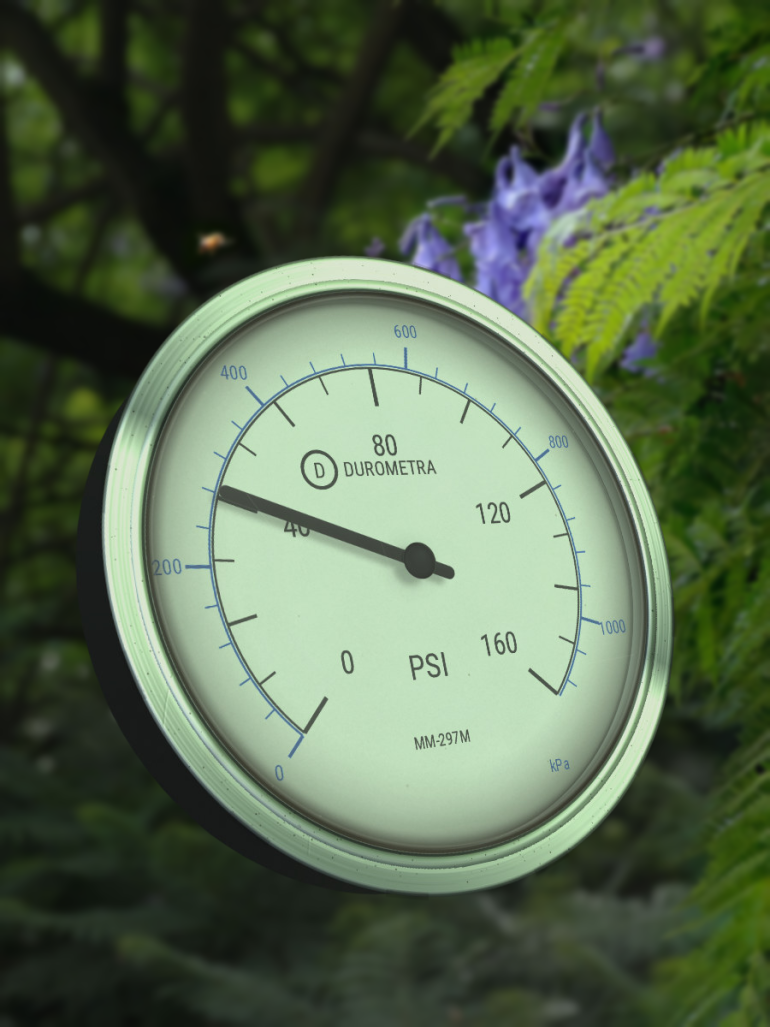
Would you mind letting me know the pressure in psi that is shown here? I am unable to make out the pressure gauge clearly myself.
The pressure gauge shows 40 psi
